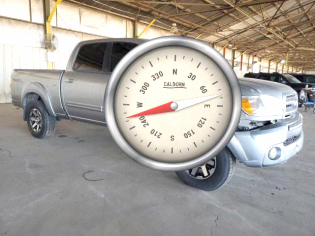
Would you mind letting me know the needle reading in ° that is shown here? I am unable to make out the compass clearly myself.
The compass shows 255 °
